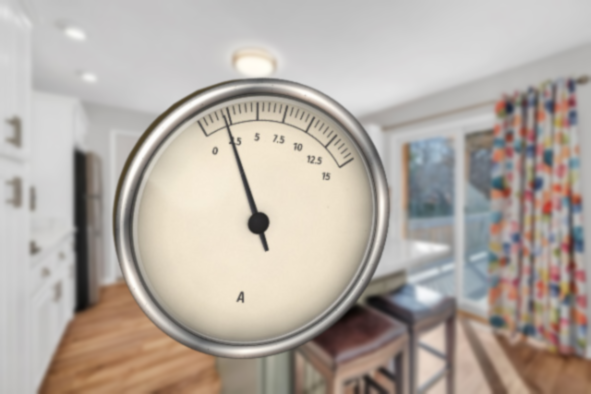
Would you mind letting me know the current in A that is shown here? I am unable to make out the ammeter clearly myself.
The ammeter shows 2 A
